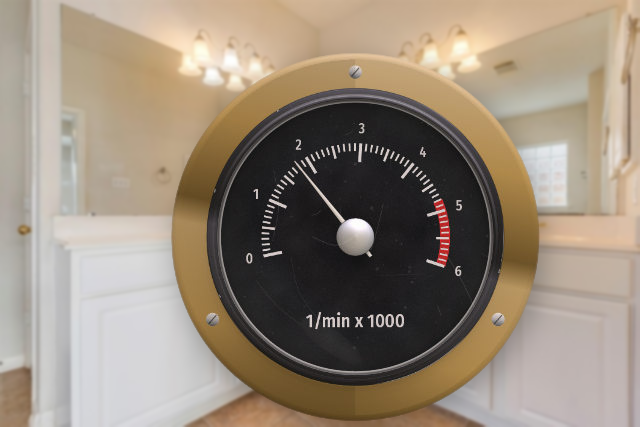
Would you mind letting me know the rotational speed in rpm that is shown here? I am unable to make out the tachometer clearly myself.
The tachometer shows 1800 rpm
